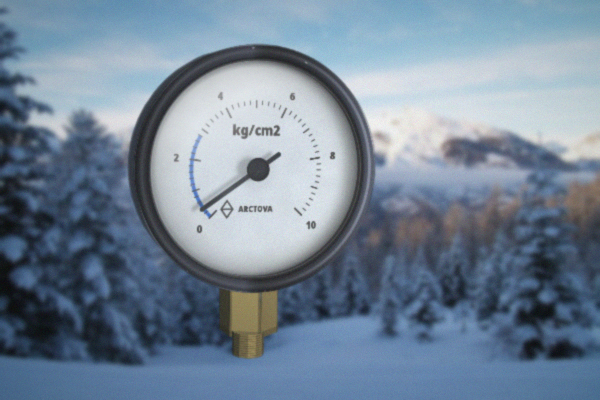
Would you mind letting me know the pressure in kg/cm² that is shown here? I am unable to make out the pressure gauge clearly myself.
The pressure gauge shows 0.4 kg/cm²
